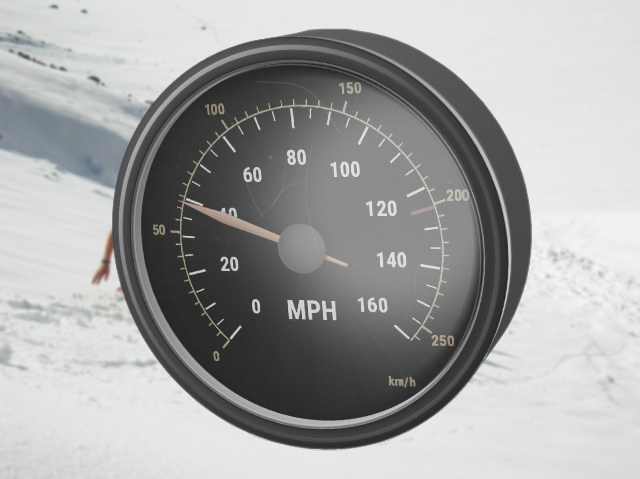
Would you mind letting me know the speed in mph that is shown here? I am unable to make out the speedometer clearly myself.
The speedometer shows 40 mph
